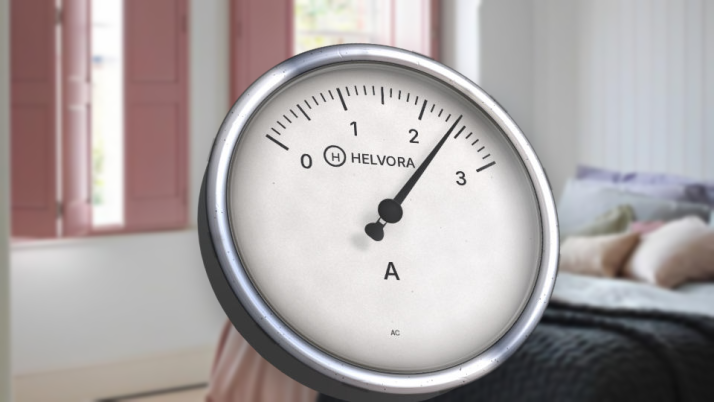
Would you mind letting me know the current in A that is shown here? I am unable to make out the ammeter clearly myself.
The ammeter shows 2.4 A
